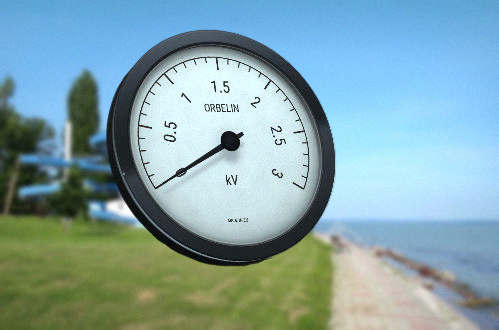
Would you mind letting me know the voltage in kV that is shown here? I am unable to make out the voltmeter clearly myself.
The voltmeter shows 0 kV
